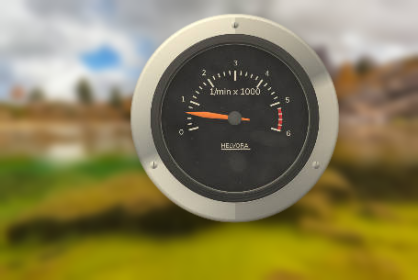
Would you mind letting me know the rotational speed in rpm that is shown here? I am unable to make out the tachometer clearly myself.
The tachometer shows 600 rpm
